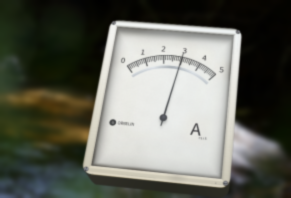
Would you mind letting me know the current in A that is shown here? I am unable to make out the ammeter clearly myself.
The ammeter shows 3 A
